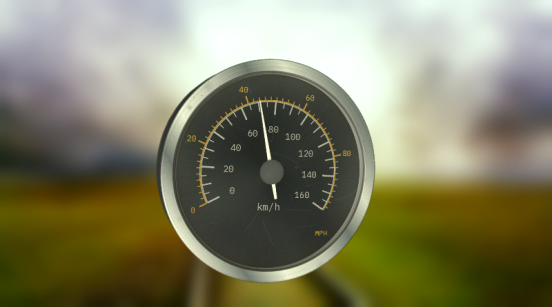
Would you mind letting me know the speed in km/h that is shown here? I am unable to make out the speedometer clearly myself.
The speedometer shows 70 km/h
